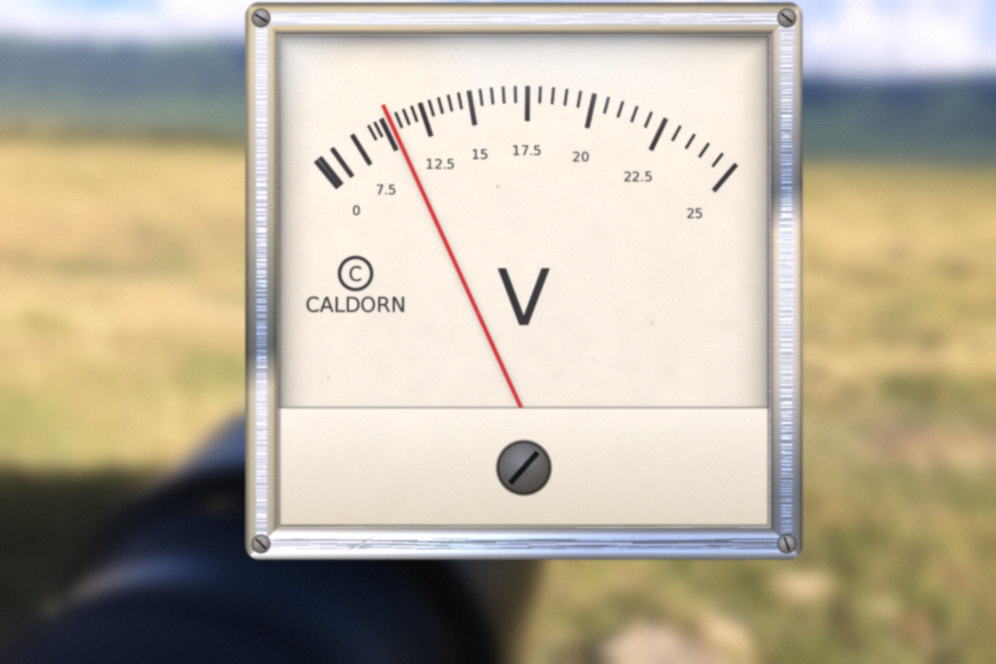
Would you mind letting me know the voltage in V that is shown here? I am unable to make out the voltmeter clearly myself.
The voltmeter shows 10.5 V
